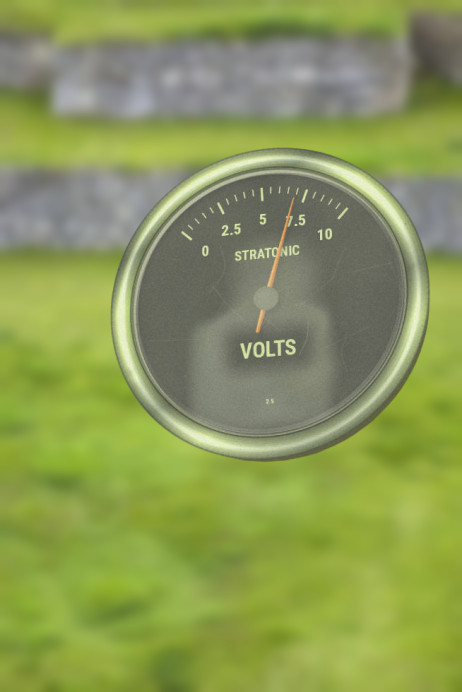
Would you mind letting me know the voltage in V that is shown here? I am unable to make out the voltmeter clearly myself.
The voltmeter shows 7 V
